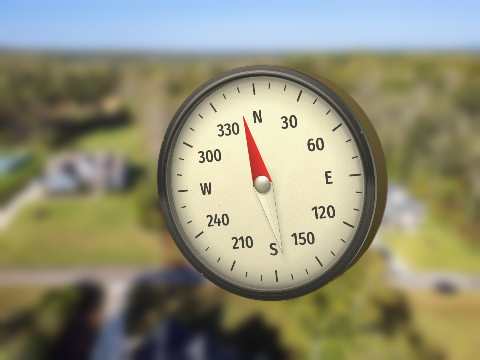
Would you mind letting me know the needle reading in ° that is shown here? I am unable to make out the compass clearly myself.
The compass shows 350 °
